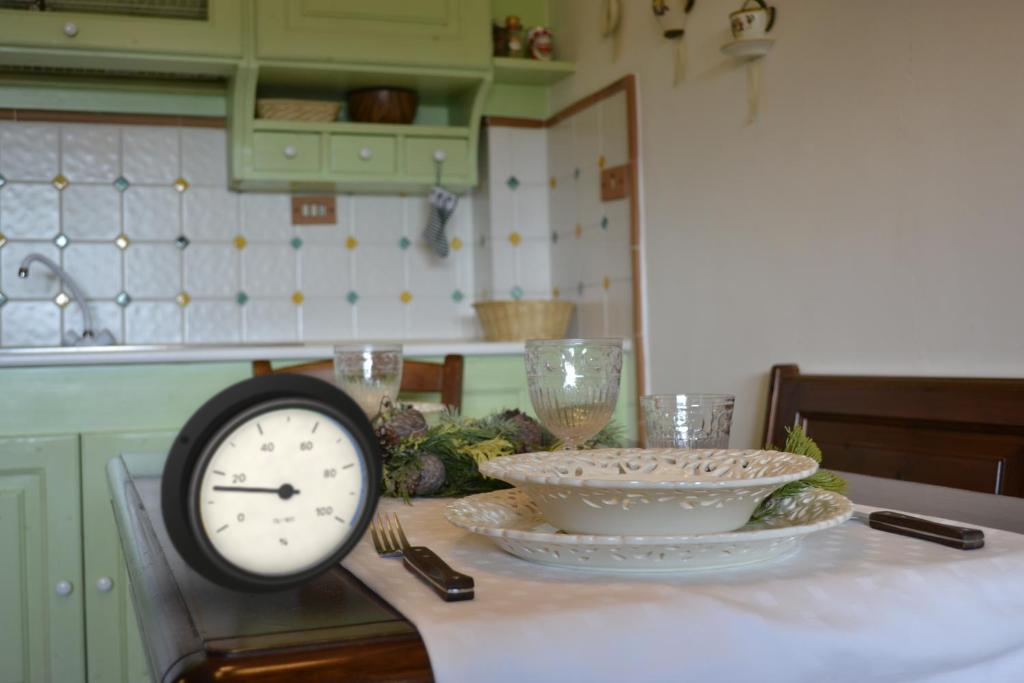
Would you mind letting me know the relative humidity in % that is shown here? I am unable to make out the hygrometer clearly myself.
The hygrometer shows 15 %
